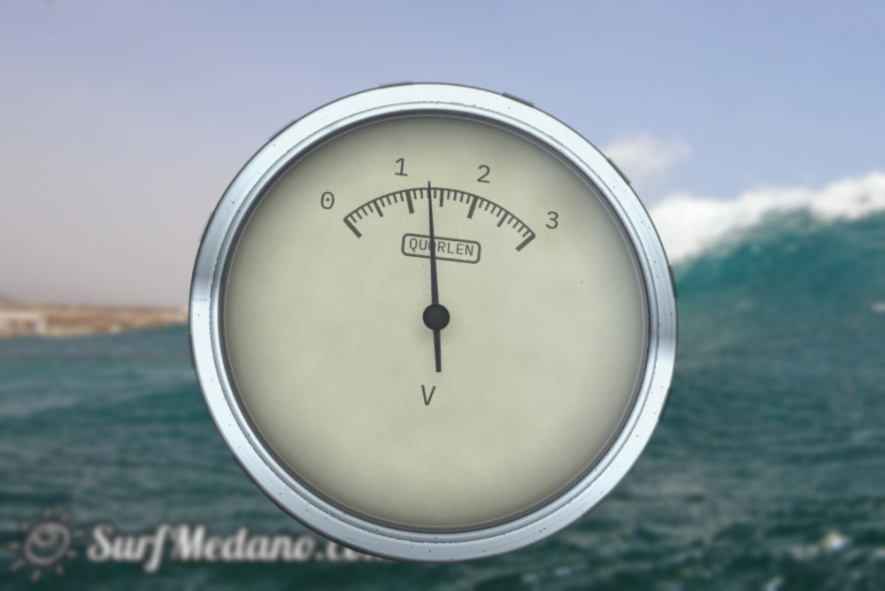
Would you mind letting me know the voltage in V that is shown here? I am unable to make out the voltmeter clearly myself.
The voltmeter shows 1.3 V
